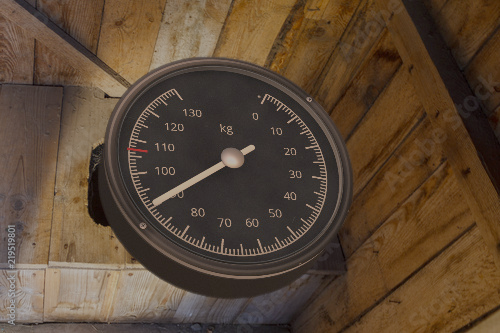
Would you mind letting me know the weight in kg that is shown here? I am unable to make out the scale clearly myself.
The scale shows 90 kg
